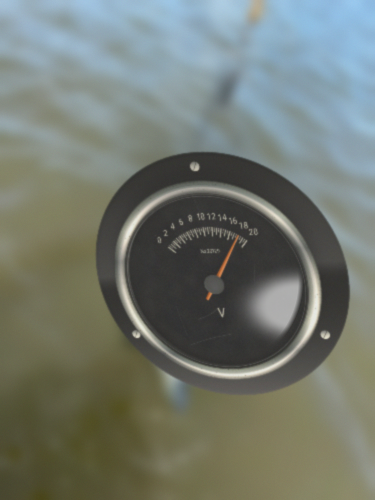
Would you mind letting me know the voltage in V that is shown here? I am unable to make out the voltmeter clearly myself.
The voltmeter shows 18 V
